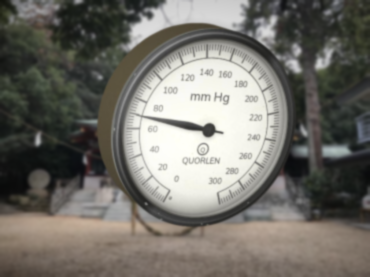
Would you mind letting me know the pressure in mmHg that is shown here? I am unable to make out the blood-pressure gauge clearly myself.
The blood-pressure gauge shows 70 mmHg
